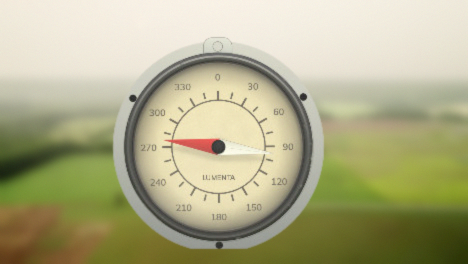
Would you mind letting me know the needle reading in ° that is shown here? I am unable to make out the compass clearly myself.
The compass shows 277.5 °
